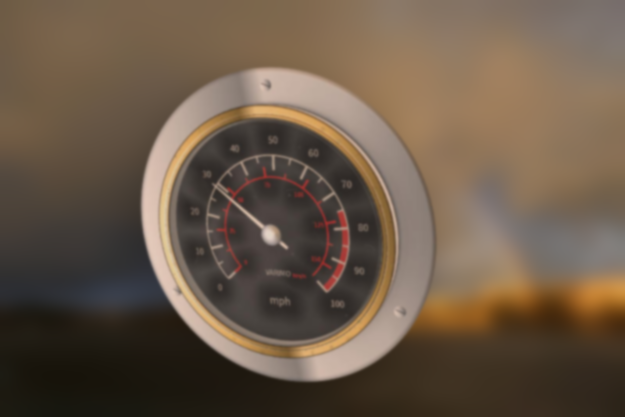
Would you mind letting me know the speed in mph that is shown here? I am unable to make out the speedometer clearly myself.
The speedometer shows 30 mph
